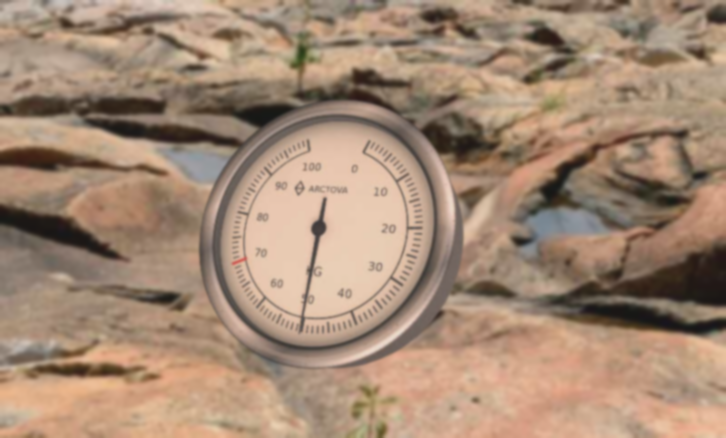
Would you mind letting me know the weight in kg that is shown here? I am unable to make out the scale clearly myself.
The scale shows 50 kg
